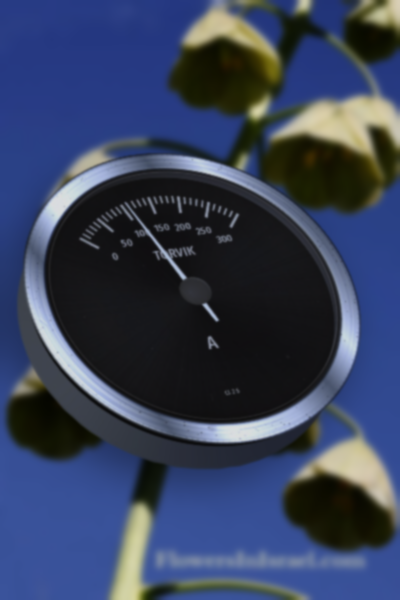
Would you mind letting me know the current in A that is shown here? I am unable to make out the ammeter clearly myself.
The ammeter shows 100 A
